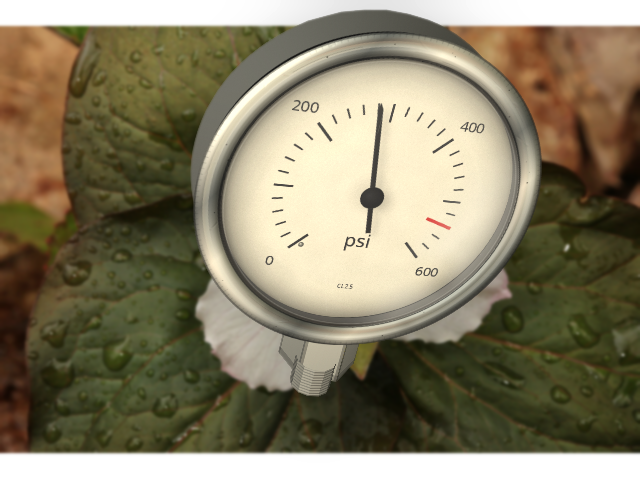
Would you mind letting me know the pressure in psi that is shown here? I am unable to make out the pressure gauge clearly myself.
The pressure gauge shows 280 psi
